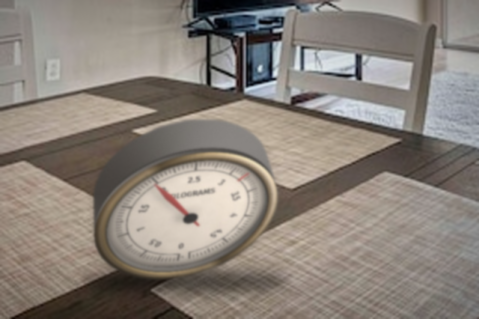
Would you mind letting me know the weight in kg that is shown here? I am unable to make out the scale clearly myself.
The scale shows 2 kg
